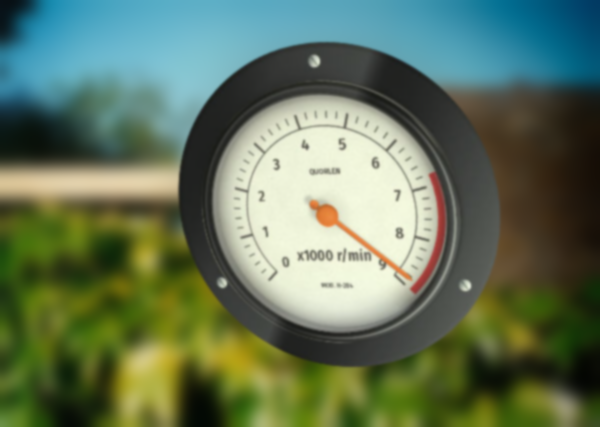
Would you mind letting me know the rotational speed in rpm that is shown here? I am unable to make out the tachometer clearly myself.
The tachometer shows 8800 rpm
